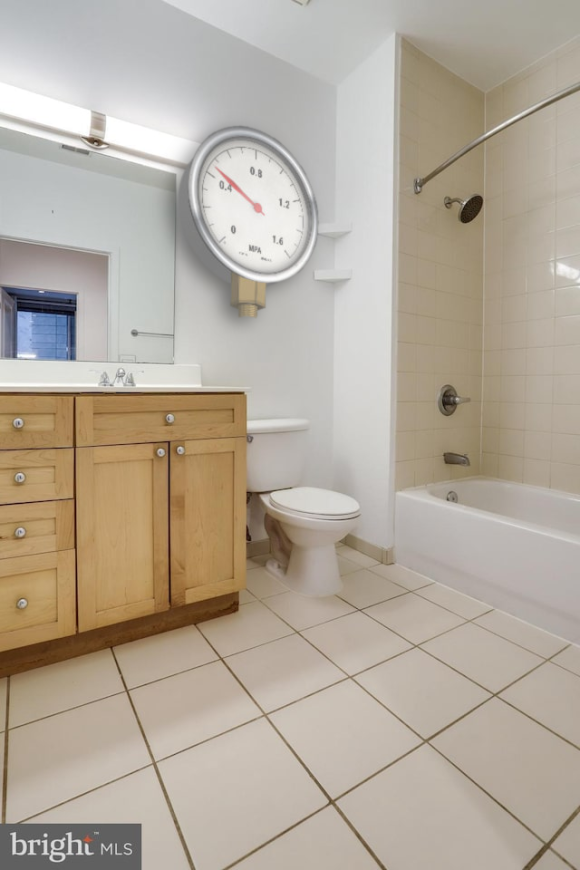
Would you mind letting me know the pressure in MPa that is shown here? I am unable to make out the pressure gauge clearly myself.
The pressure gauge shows 0.45 MPa
